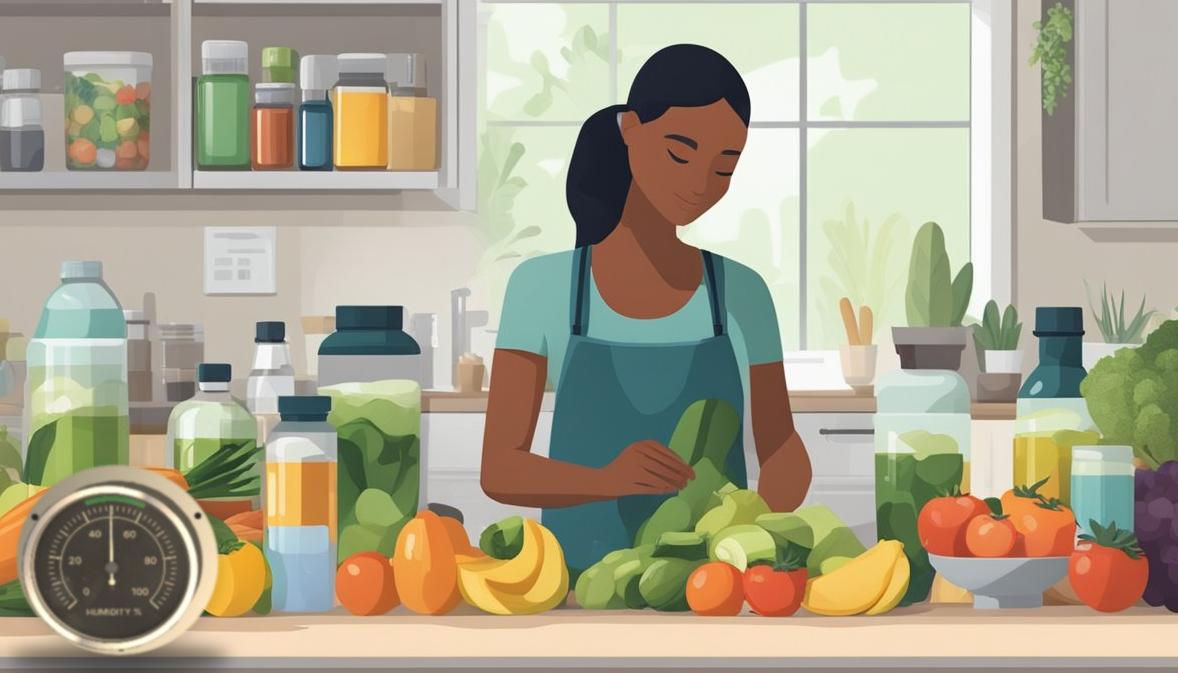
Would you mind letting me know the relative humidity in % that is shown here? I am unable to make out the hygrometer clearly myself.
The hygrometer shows 50 %
